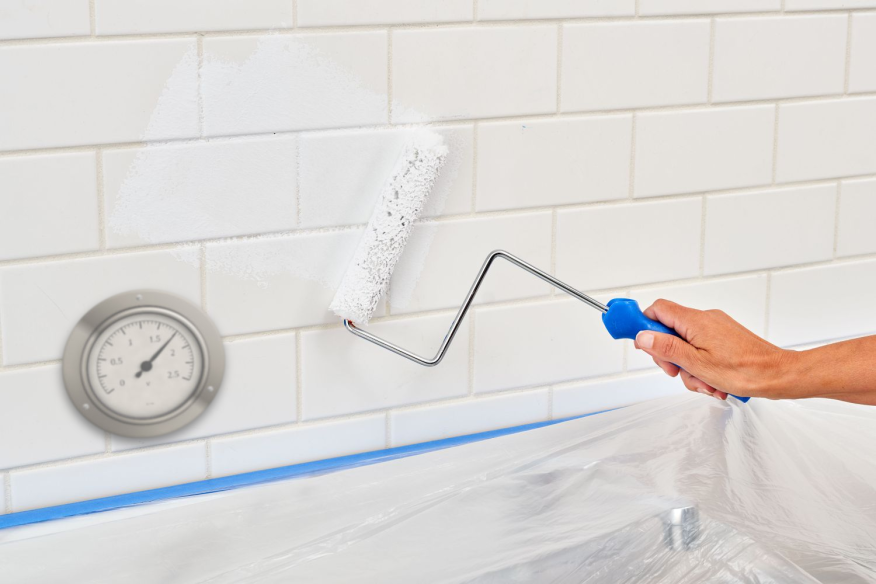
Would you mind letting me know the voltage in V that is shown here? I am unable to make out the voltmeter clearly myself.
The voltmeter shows 1.75 V
